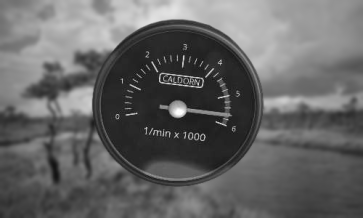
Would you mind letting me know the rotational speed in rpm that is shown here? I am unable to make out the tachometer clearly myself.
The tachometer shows 5600 rpm
